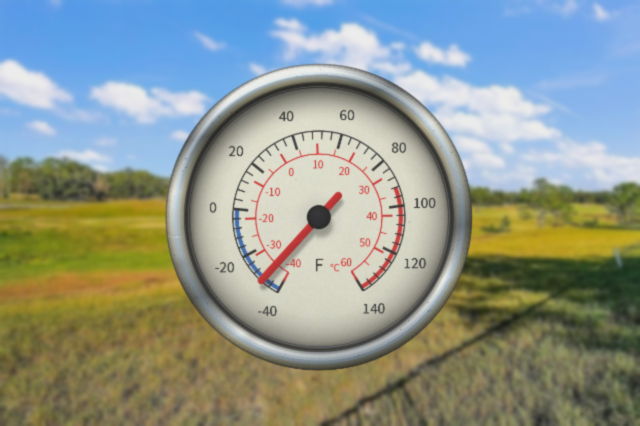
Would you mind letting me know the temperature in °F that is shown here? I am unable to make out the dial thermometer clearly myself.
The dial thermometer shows -32 °F
